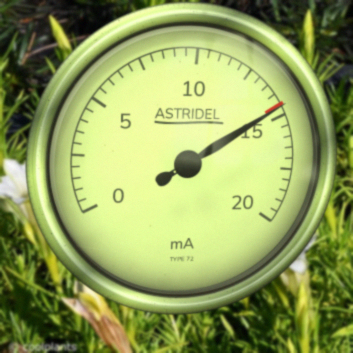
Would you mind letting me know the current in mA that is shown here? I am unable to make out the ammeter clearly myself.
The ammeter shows 14.5 mA
